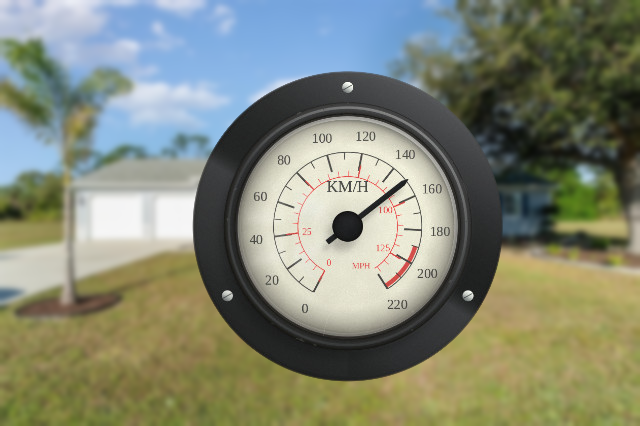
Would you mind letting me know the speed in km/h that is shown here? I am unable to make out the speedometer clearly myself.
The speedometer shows 150 km/h
